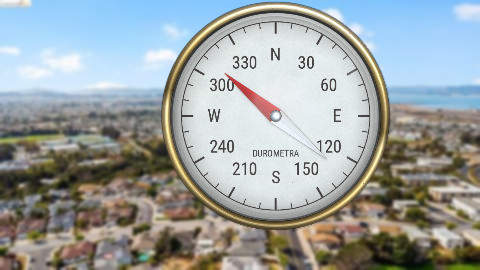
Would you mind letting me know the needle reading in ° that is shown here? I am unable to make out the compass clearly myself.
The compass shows 310 °
